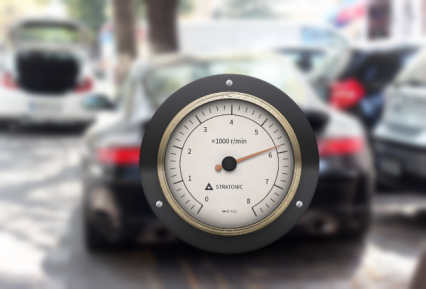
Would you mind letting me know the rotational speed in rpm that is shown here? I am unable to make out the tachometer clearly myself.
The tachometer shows 5800 rpm
